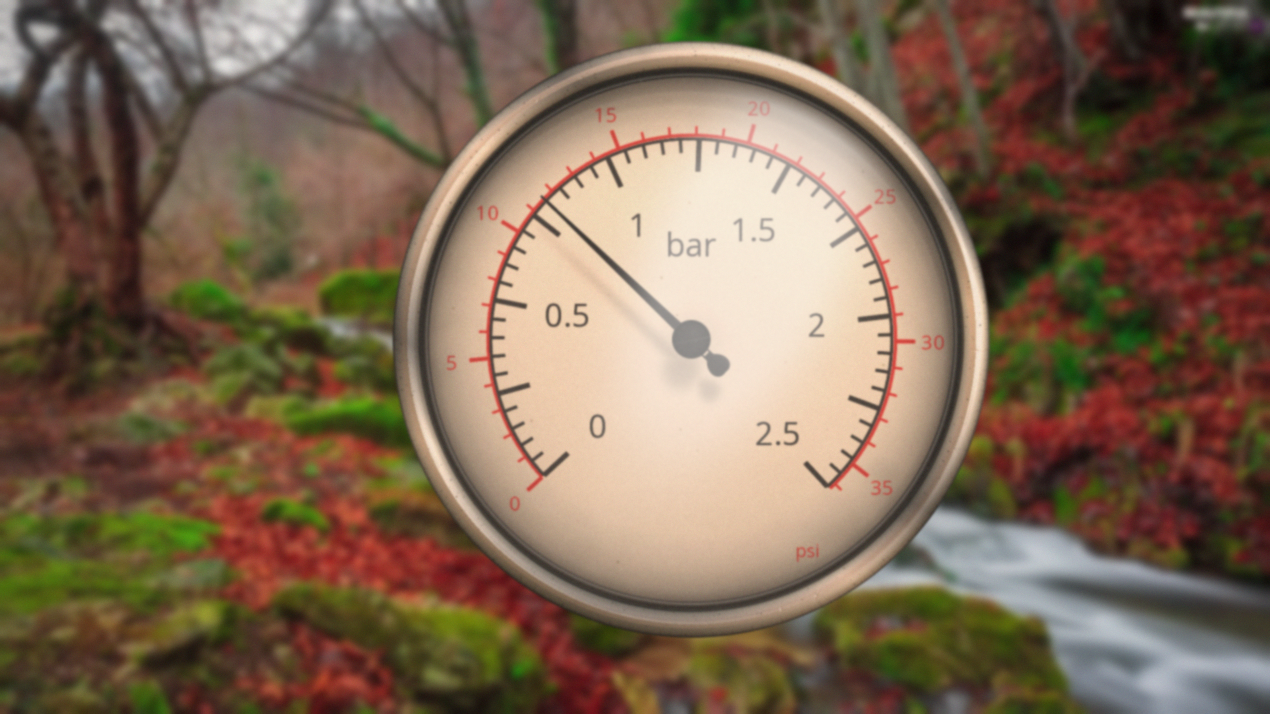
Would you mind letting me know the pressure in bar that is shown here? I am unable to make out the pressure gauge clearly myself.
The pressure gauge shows 0.8 bar
